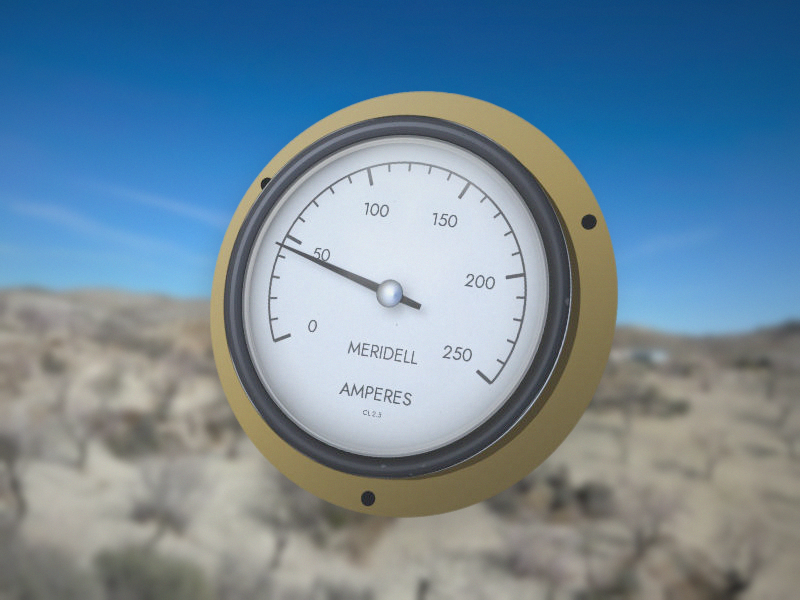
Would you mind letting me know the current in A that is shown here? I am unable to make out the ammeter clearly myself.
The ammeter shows 45 A
